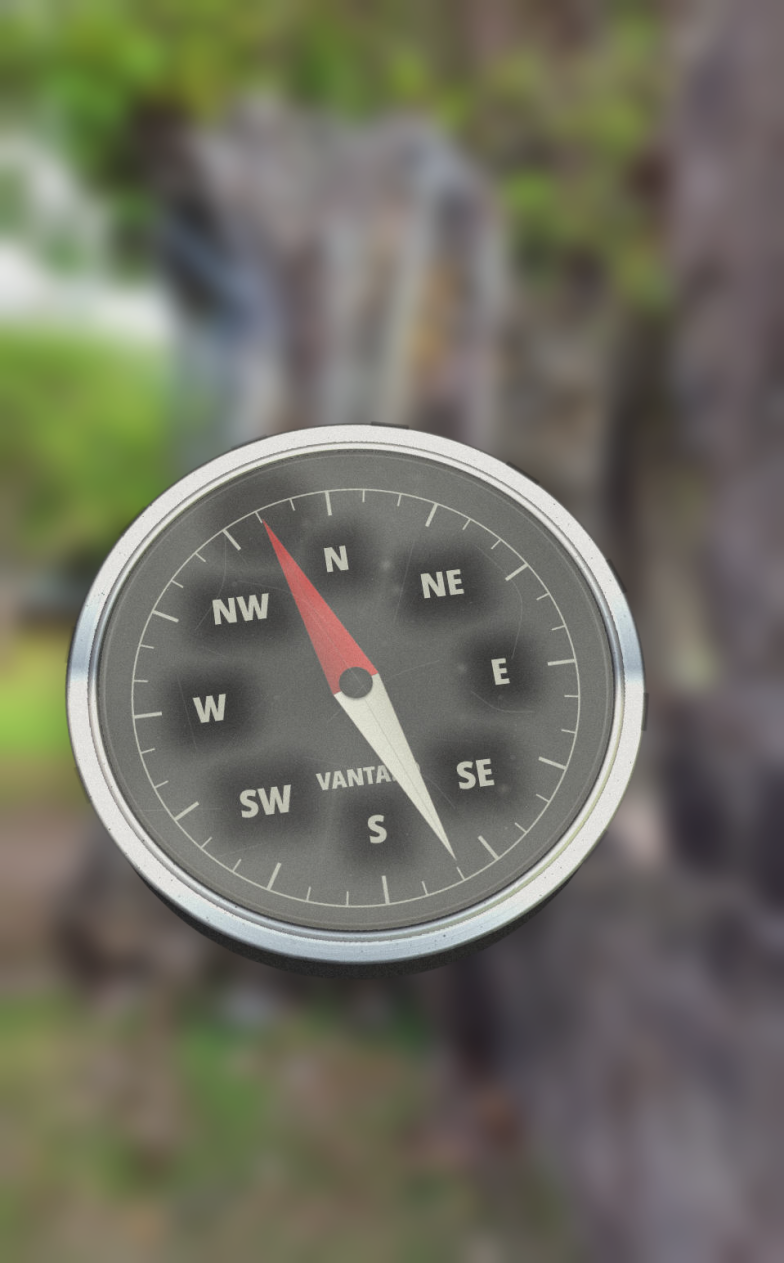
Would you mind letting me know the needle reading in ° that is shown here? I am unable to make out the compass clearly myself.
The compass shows 340 °
